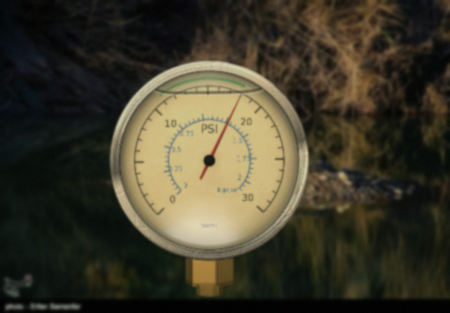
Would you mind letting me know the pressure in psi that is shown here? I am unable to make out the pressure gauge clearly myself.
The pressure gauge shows 18 psi
